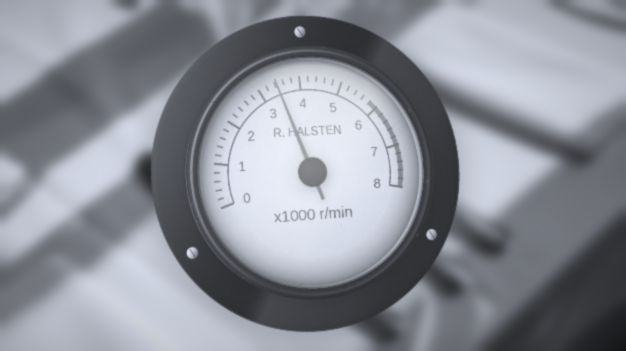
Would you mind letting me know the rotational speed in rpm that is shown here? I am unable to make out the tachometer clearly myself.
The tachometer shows 3400 rpm
